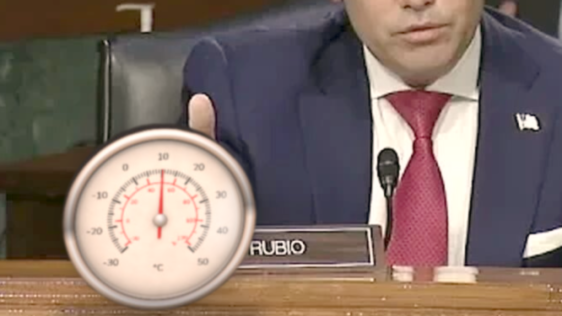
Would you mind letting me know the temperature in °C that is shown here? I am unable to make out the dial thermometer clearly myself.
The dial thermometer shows 10 °C
